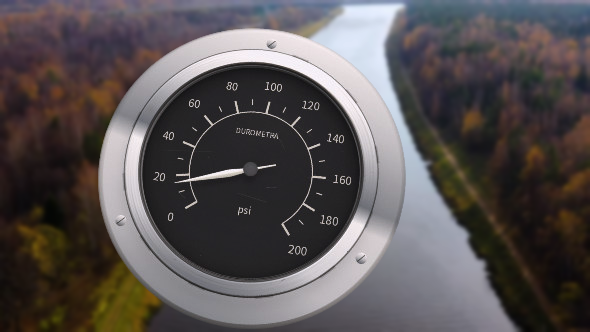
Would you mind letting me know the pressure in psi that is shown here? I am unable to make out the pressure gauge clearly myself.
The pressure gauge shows 15 psi
